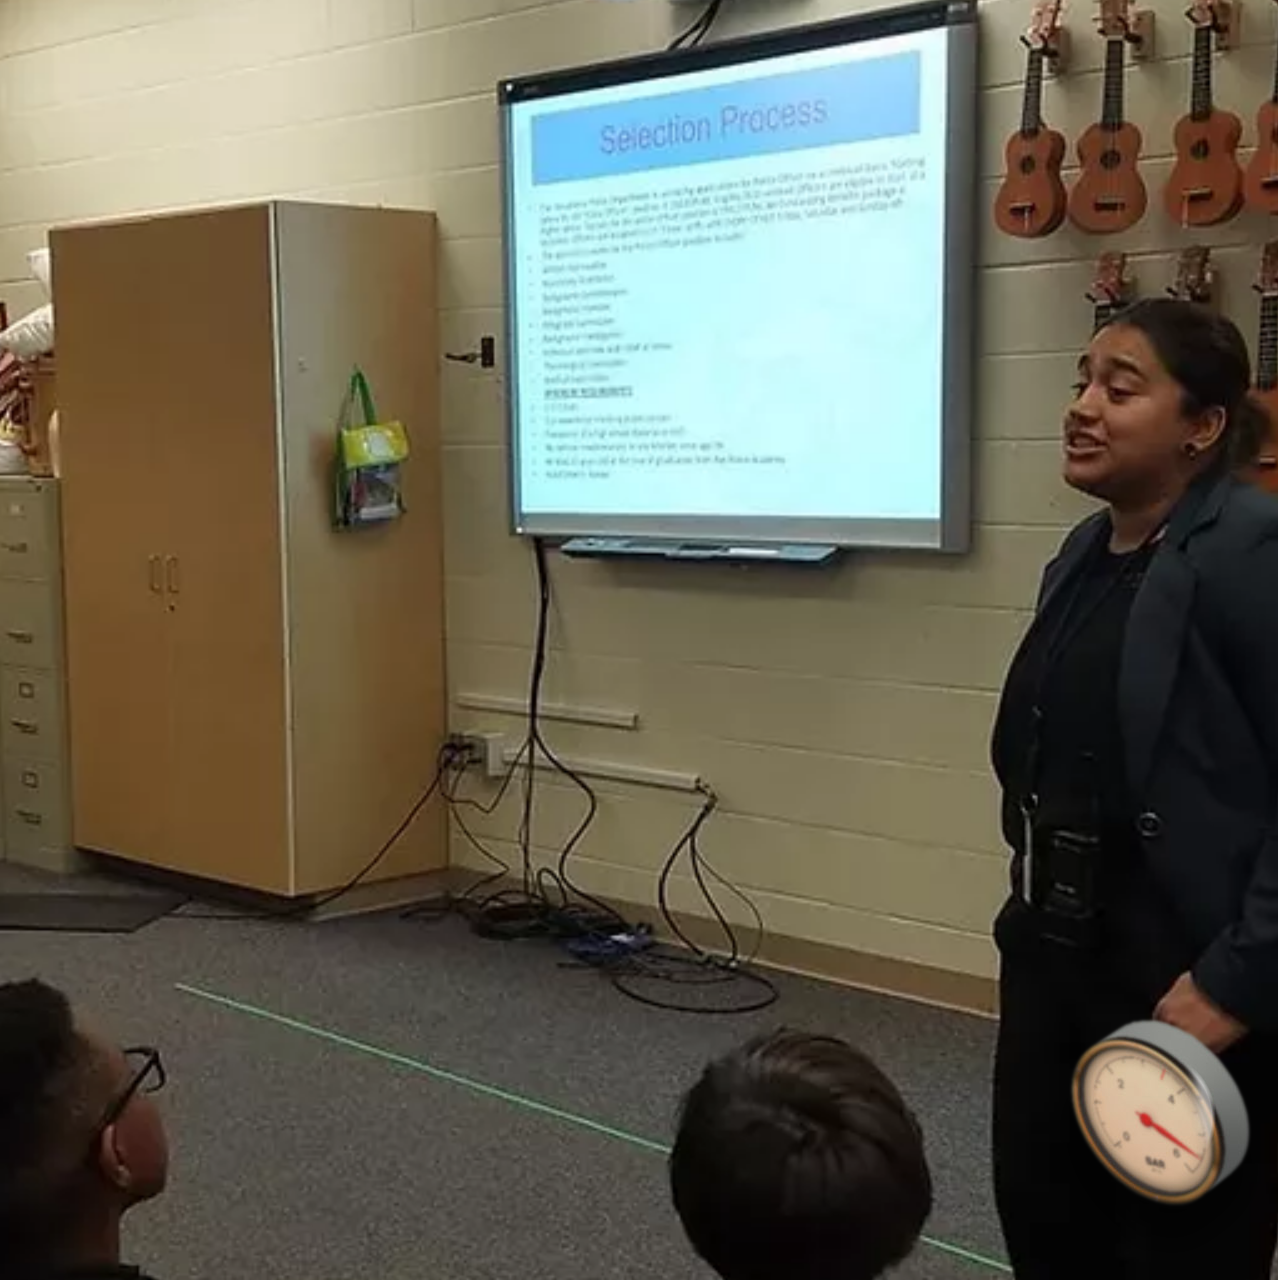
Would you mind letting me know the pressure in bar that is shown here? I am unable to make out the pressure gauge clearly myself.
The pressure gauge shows 5.5 bar
